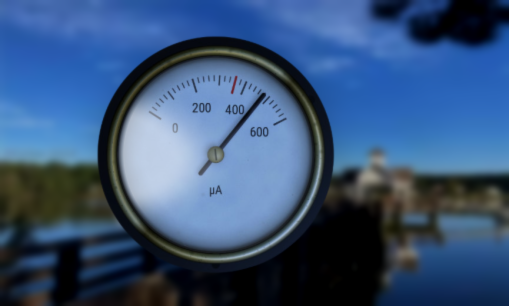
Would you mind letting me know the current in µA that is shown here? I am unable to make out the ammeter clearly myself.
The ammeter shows 480 µA
